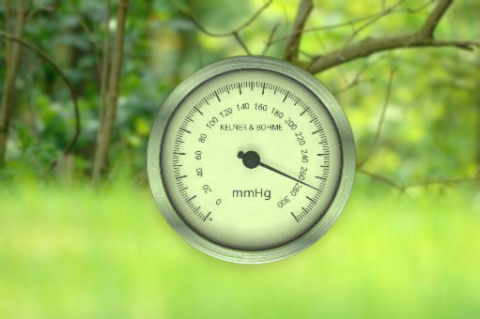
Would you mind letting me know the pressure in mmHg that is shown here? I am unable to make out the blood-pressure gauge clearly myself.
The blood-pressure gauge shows 270 mmHg
